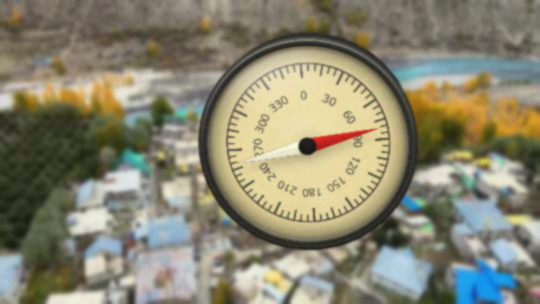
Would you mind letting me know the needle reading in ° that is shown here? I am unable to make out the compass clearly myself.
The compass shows 80 °
